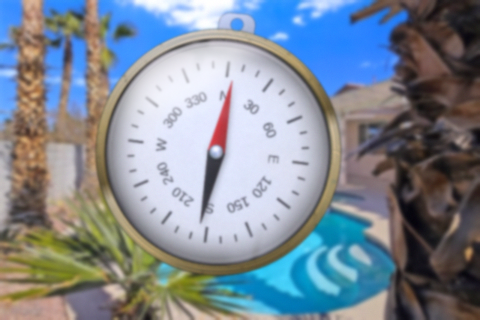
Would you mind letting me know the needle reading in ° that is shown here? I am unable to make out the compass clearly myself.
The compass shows 5 °
